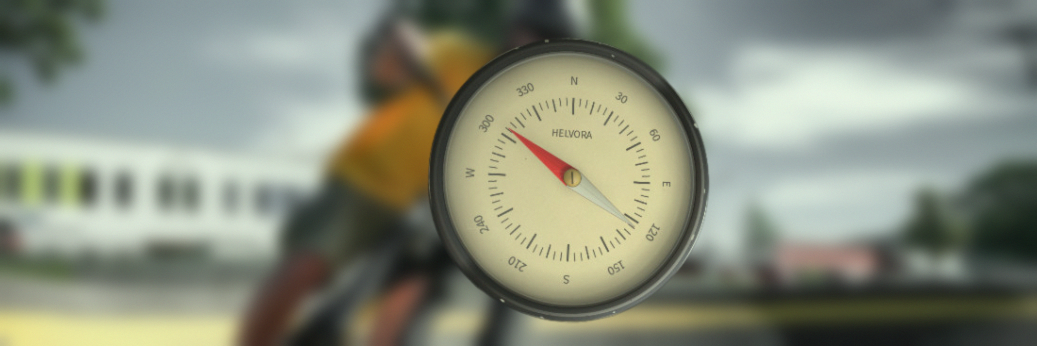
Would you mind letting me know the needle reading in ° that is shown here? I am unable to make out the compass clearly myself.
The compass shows 305 °
